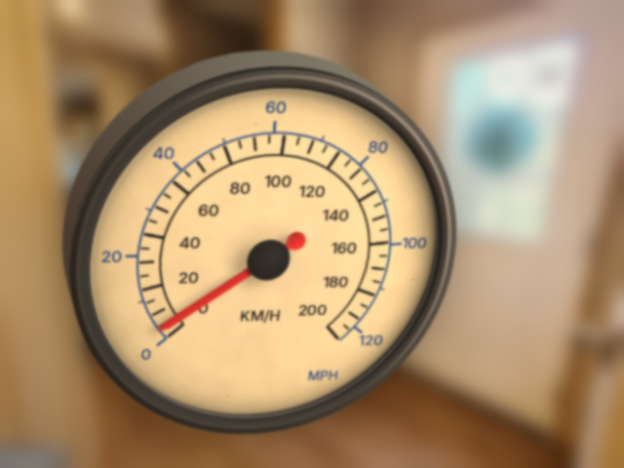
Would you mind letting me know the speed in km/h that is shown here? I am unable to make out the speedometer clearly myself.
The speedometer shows 5 km/h
